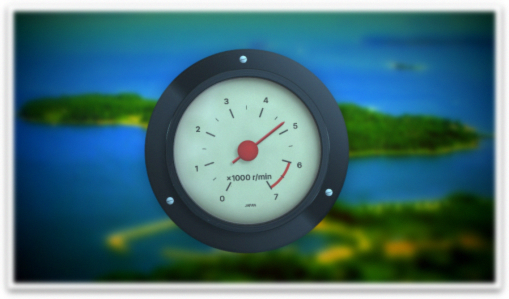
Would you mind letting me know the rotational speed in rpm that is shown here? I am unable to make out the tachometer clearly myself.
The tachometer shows 4750 rpm
